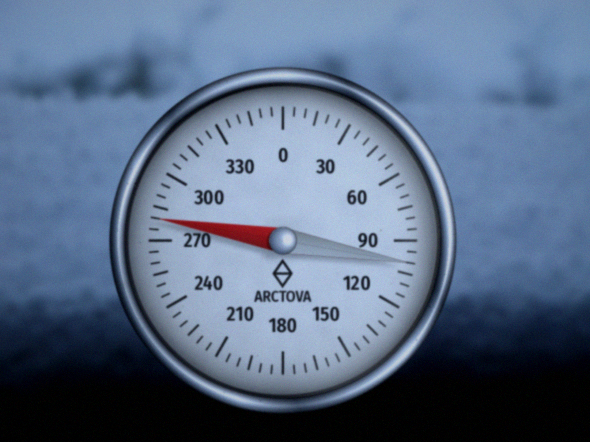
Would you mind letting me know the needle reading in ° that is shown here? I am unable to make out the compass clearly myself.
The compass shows 280 °
